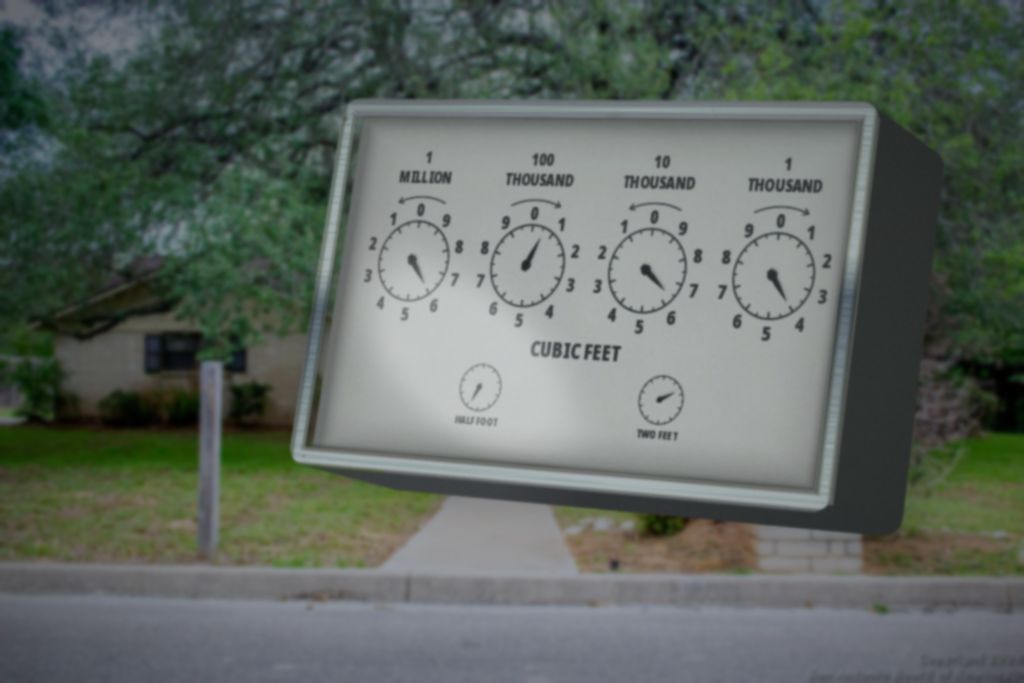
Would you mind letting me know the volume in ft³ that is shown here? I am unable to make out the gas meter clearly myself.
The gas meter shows 606400 ft³
